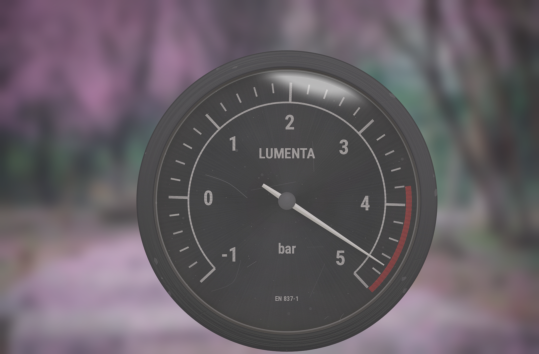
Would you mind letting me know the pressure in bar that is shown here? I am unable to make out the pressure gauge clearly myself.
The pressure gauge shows 4.7 bar
